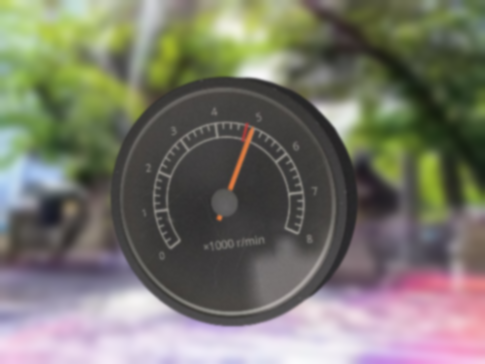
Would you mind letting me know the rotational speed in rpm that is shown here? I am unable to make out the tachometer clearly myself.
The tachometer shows 5000 rpm
